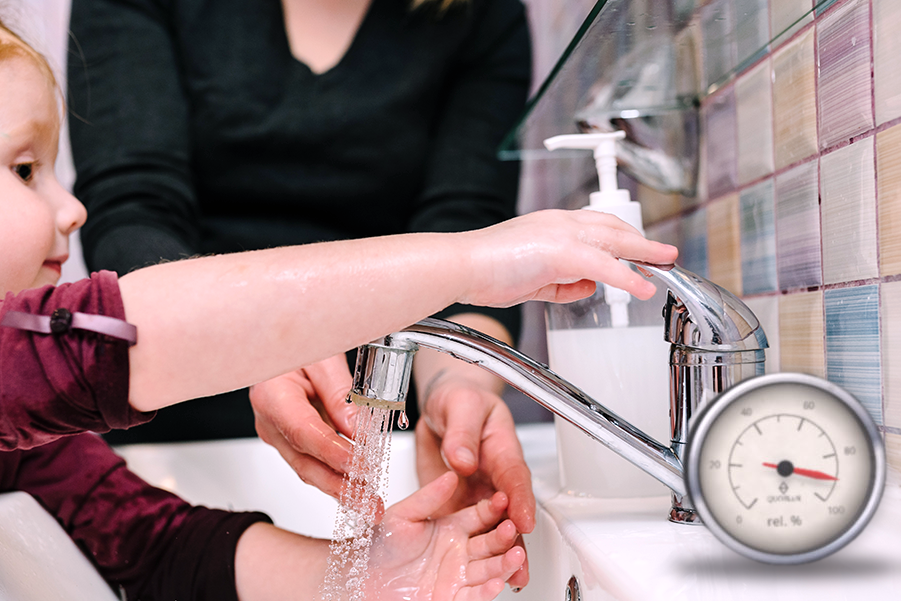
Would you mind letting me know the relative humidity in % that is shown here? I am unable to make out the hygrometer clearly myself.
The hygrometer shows 90 %
